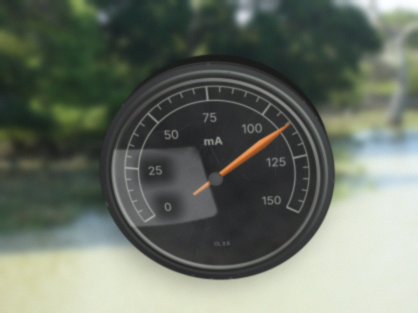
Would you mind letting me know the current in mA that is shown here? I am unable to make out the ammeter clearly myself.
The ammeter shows 110 mA
